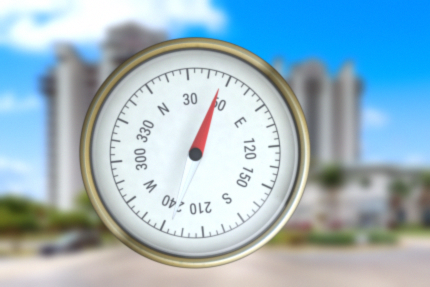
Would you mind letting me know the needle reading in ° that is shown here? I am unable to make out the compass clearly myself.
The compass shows 55 °
